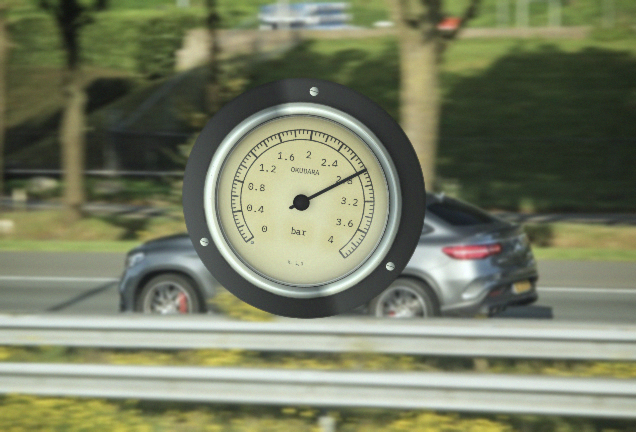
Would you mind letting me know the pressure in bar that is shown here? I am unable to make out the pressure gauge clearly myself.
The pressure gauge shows 2.8 bar
